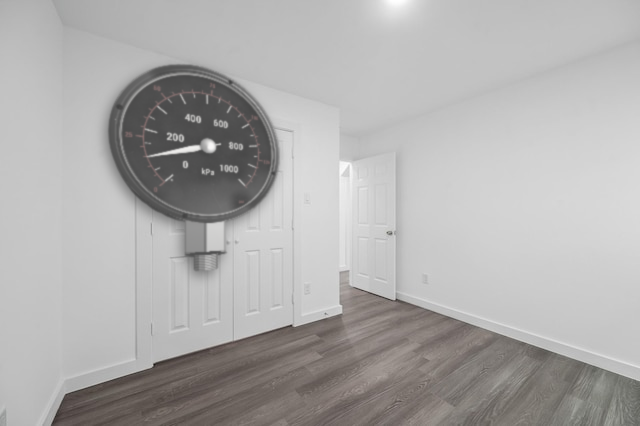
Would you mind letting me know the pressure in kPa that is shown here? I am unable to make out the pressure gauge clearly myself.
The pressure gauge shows 100 kPa
